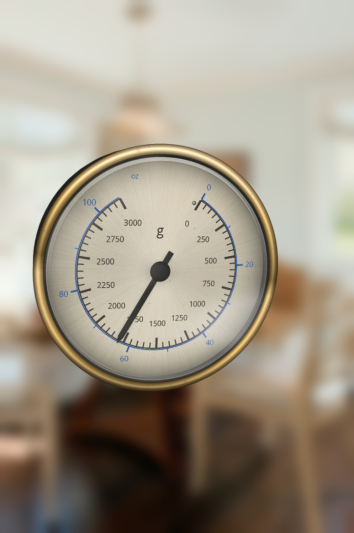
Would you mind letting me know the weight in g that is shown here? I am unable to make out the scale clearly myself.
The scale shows 1800 g
